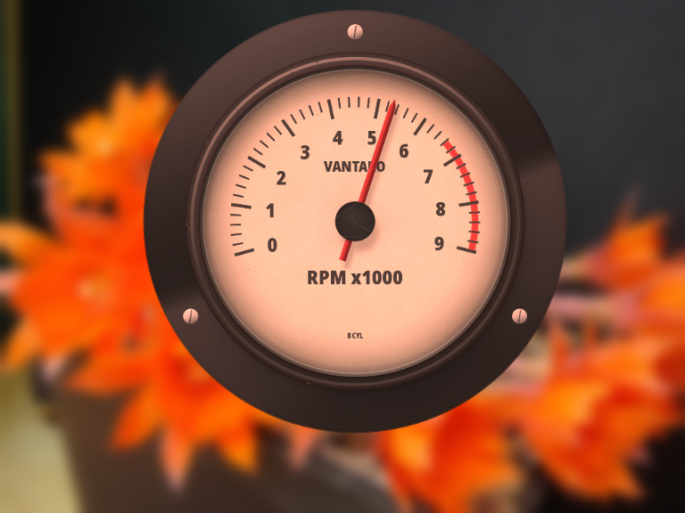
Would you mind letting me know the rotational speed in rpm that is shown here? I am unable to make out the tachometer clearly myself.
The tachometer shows 5300 rpm
